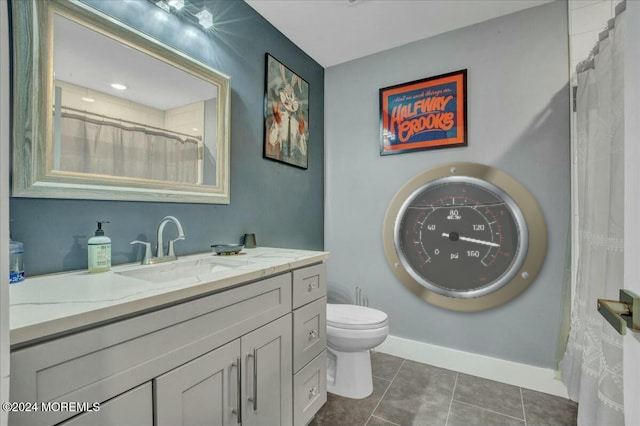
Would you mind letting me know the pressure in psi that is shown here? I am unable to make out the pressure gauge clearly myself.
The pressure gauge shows 140 psi
